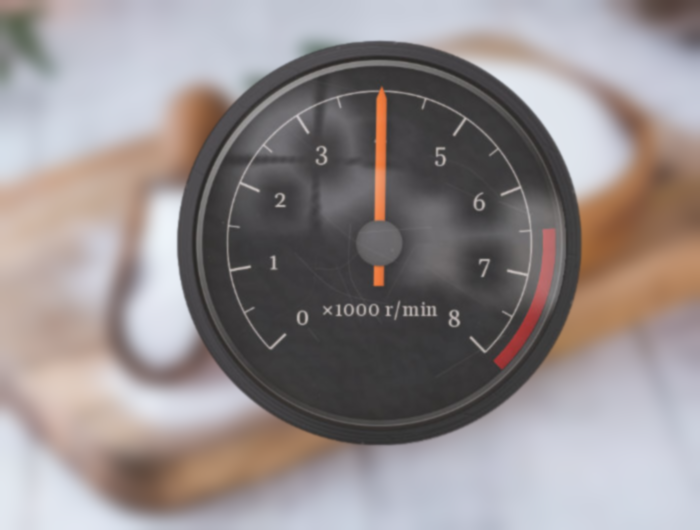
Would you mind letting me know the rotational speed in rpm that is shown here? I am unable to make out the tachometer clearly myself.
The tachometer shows 4000 rpm
